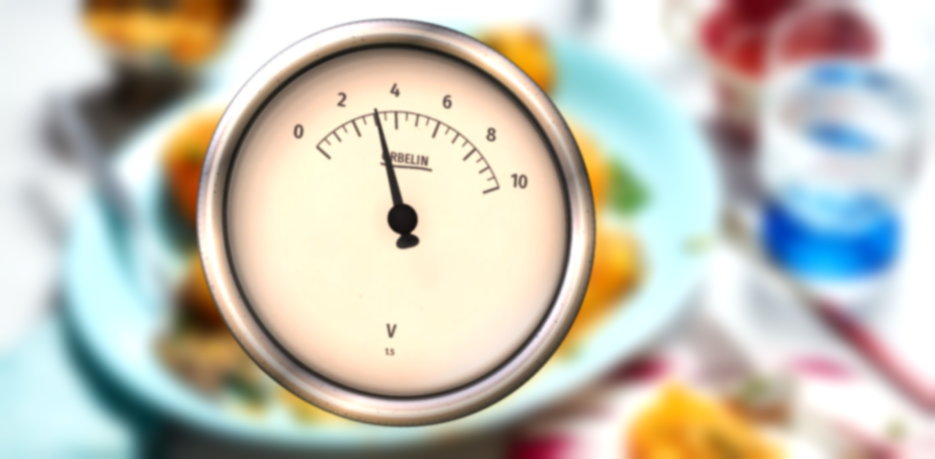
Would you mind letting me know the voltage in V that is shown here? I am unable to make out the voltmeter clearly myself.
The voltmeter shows 3 V
